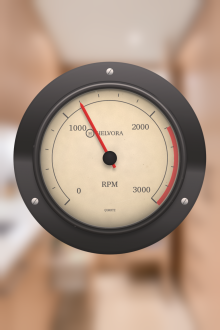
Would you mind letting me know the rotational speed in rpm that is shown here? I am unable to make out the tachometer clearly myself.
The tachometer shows 1200 rpm
